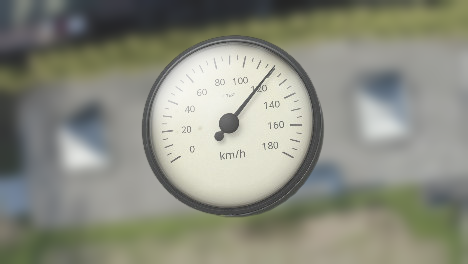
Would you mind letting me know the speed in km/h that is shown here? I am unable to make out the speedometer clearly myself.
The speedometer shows 120 km/h
